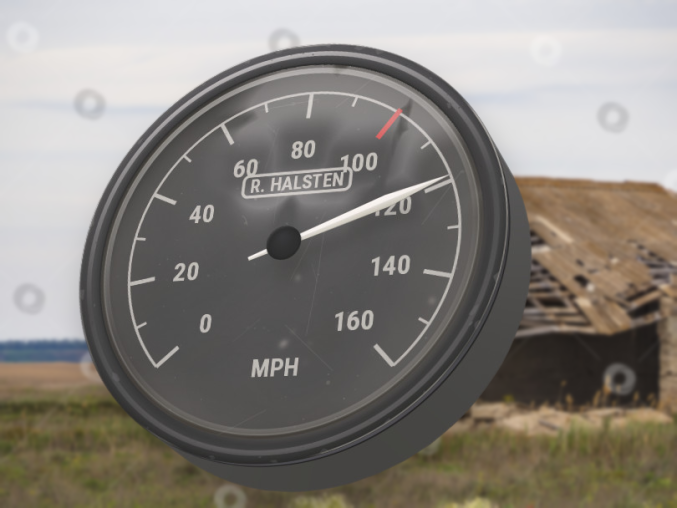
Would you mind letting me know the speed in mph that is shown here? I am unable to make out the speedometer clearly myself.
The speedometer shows 120 mph
